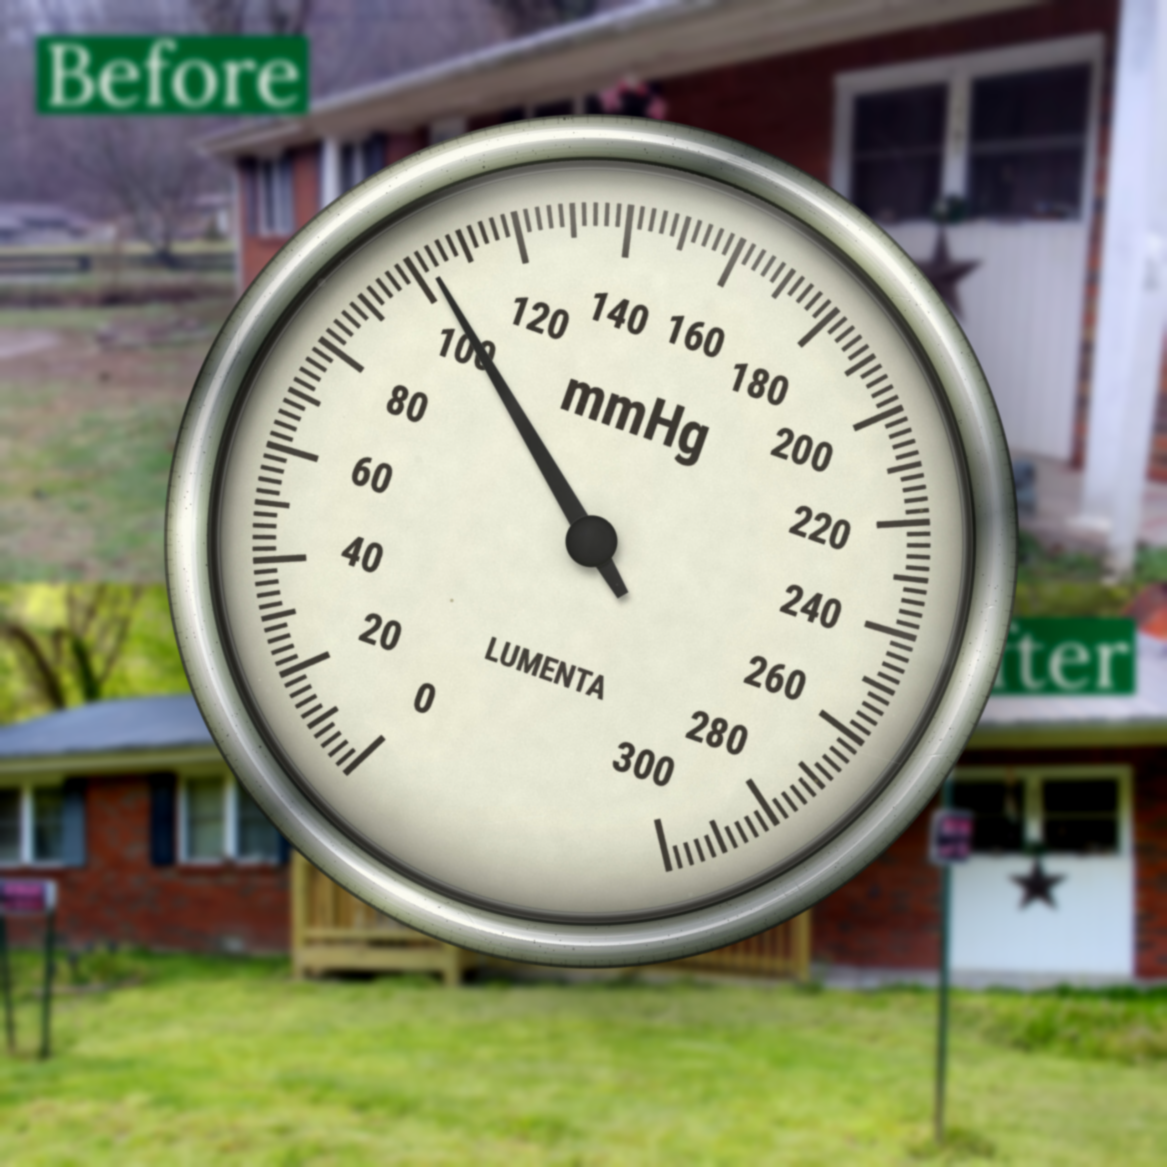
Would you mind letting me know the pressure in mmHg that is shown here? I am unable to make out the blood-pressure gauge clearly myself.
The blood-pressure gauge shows 103 mmHg
